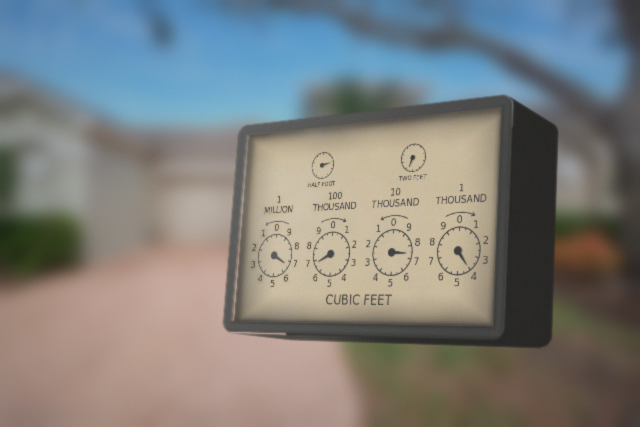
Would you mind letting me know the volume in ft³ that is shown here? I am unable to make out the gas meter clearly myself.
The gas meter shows 667400 ft³
